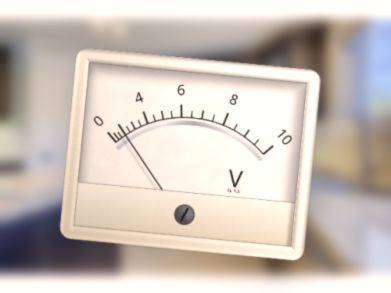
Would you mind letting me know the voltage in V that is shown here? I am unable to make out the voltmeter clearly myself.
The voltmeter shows 2 V
